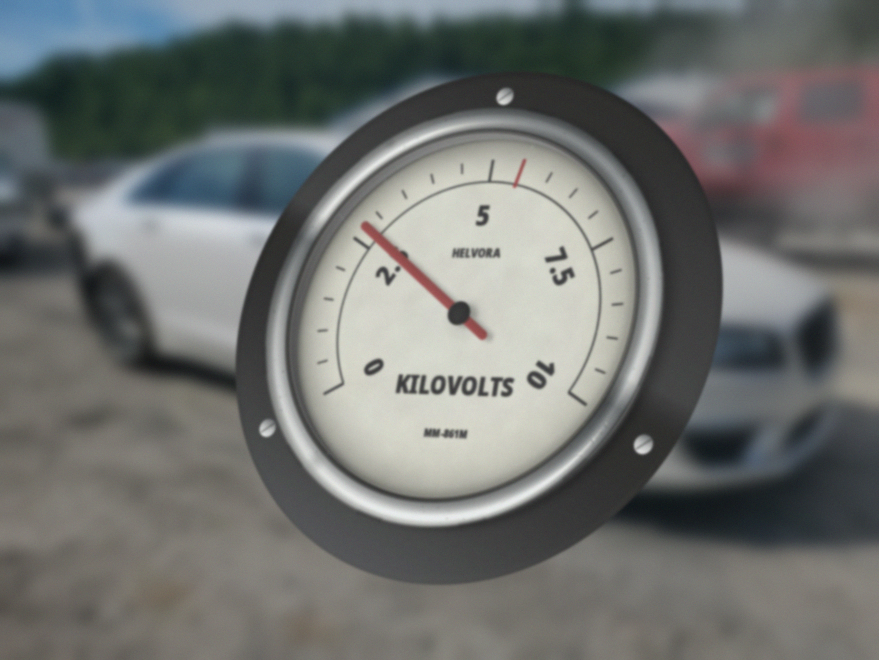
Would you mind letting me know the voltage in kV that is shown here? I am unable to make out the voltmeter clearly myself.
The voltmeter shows 2.75 kV
